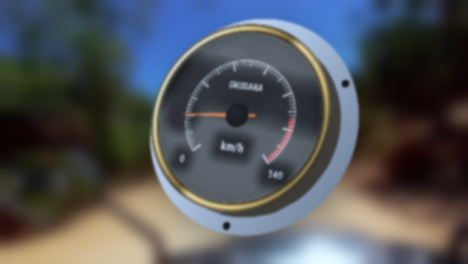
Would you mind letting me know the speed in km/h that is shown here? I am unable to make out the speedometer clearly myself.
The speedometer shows 20 km/h
